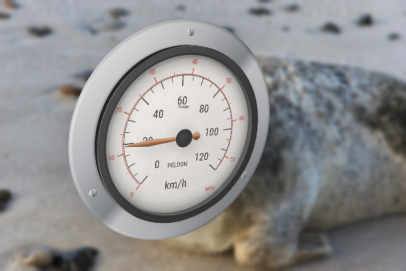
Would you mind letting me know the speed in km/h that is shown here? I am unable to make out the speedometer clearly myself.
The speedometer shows 20 km/h
